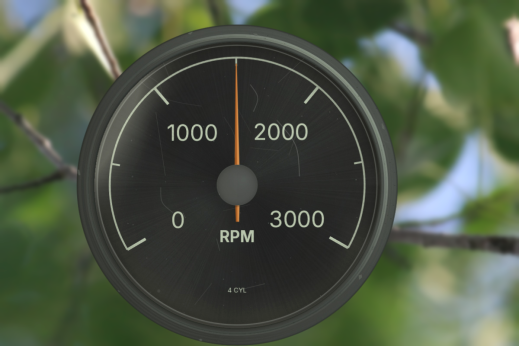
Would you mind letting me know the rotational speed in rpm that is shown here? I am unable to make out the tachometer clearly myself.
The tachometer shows 1500 rpm
